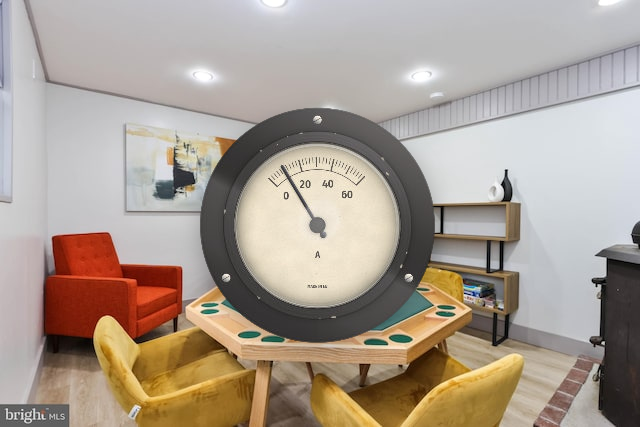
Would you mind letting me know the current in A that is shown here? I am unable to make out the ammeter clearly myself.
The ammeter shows 10 A
